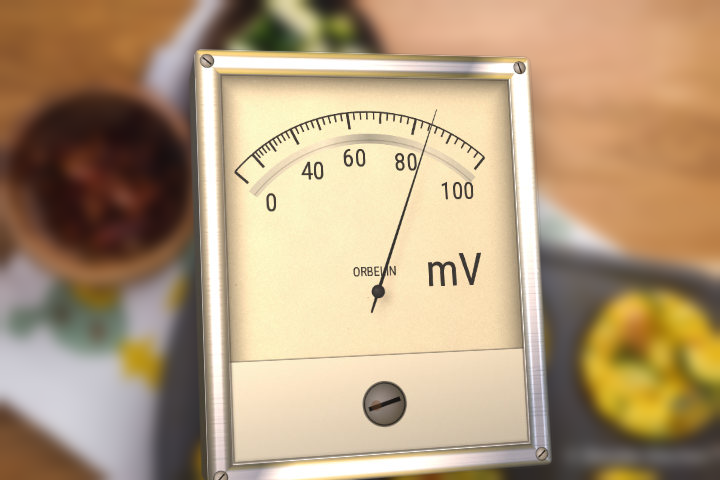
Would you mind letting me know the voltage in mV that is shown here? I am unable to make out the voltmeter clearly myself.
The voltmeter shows 84 mV
